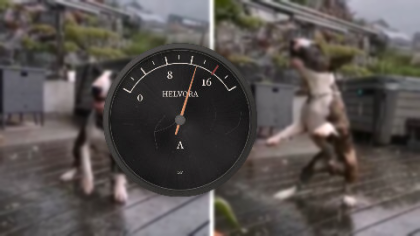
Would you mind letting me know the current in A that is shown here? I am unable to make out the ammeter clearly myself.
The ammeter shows 13 A
